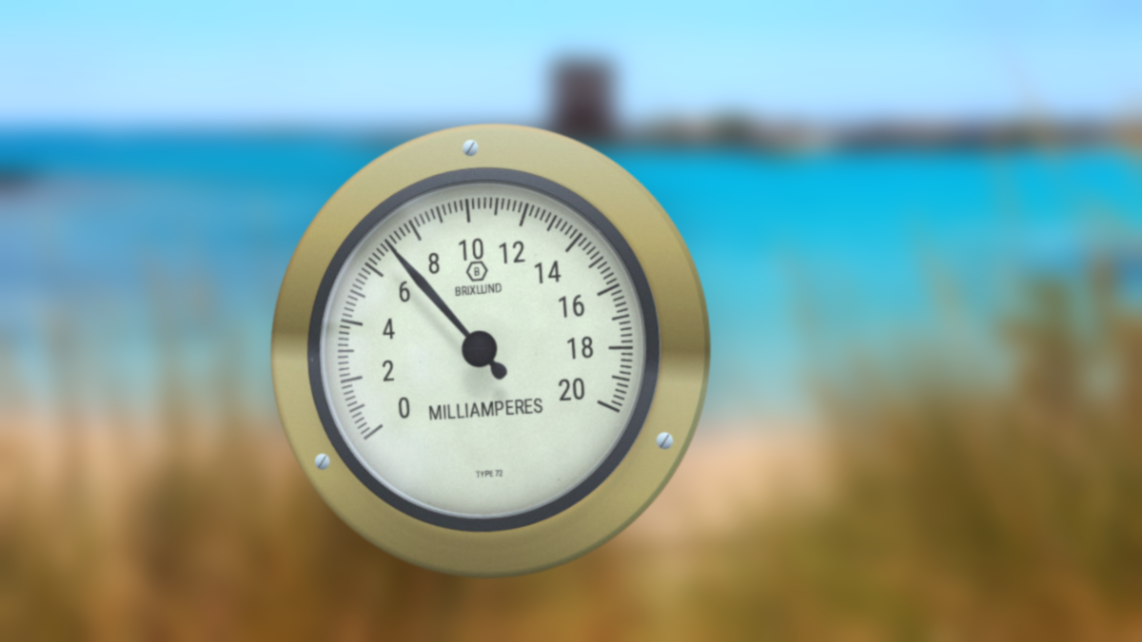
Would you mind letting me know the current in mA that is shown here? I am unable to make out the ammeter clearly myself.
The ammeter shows 7 mA
